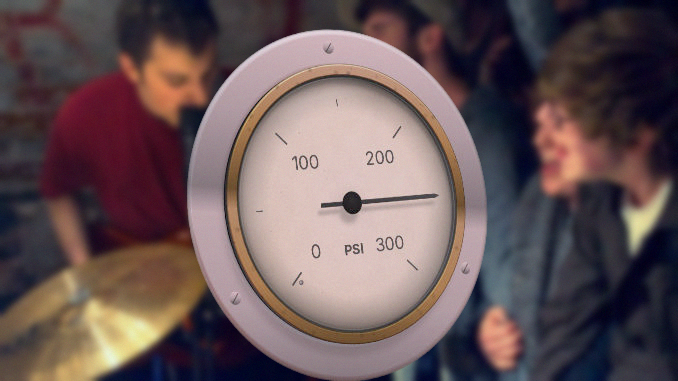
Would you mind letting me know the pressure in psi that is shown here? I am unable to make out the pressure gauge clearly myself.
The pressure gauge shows 250 psi
